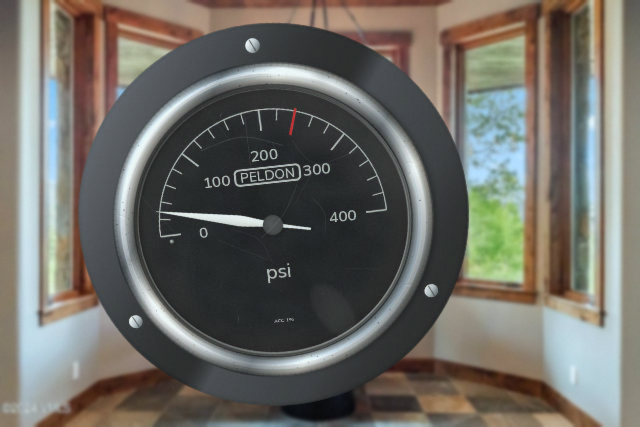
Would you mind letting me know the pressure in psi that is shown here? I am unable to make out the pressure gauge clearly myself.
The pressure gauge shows 30 psi
